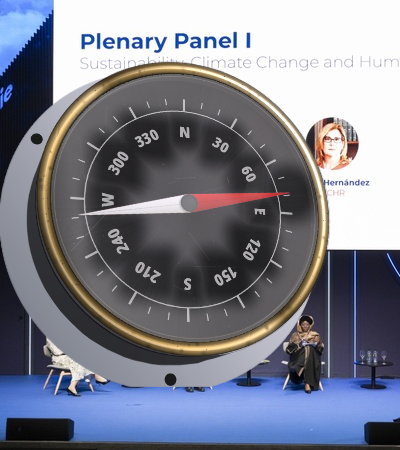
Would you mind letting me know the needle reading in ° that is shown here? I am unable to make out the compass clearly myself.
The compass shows 80 °
